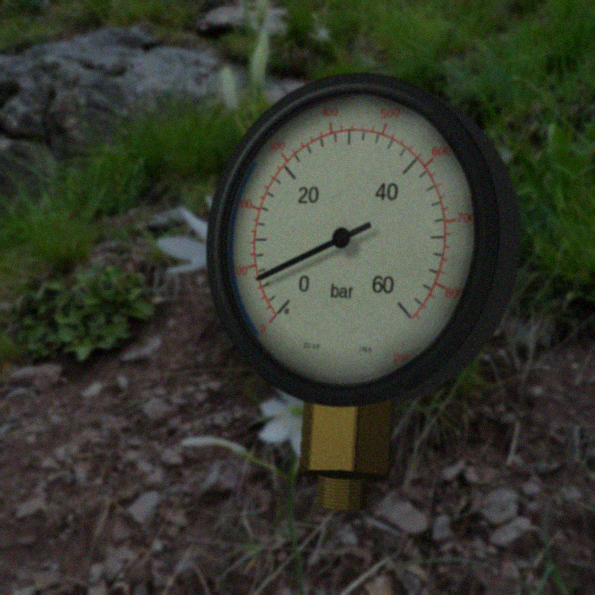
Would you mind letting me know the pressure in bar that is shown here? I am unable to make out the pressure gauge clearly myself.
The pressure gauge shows 5 bar
